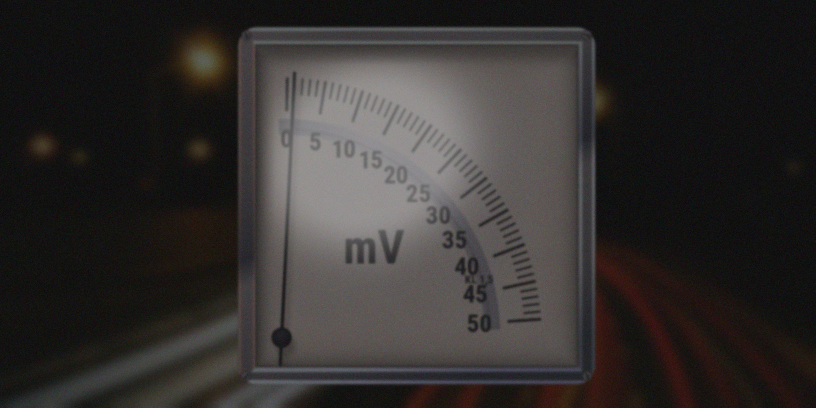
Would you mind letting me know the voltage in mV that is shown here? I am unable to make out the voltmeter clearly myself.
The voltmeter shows 1 mV
